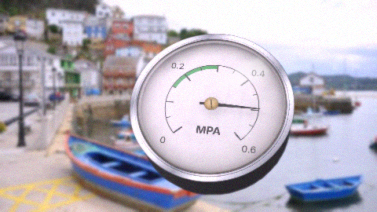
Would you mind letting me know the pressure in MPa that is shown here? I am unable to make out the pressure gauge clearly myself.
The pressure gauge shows 0.5 MPa
